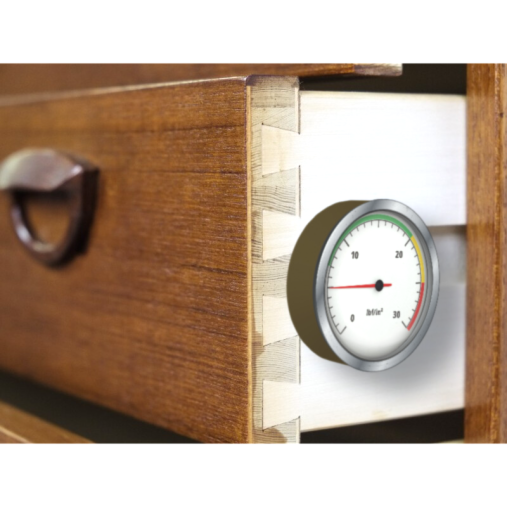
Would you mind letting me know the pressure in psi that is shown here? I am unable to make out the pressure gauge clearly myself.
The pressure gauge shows 5 psi
